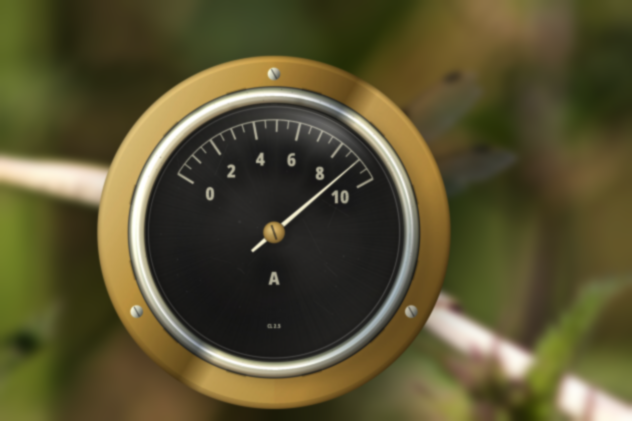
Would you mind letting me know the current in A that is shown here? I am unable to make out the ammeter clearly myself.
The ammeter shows 9 A
